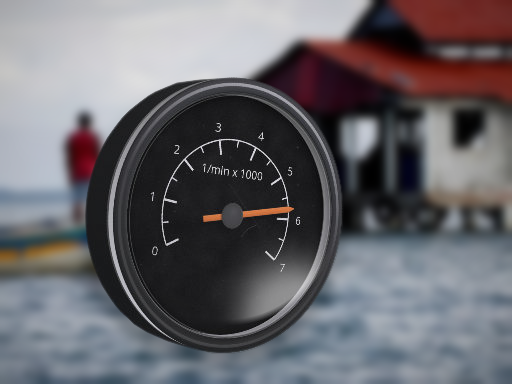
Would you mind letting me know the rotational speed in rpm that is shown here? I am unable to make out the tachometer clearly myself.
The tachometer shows 5750 rpm
